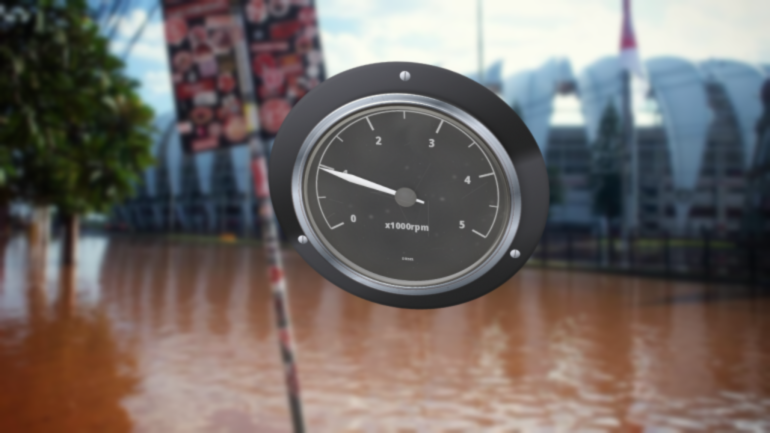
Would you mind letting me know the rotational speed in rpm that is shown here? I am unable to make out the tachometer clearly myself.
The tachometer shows 1000 rpm
